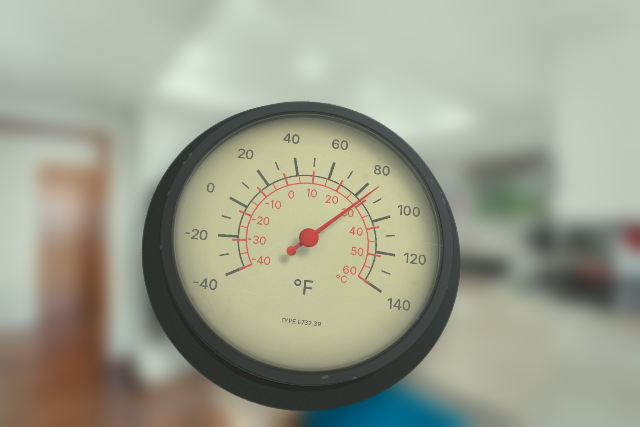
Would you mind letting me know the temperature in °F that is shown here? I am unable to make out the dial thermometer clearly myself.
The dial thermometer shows 85 °F
